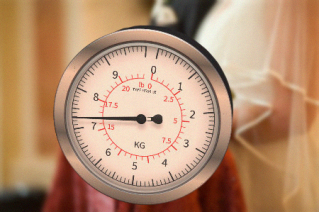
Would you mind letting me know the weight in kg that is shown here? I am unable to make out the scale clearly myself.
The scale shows 7.3 kg
